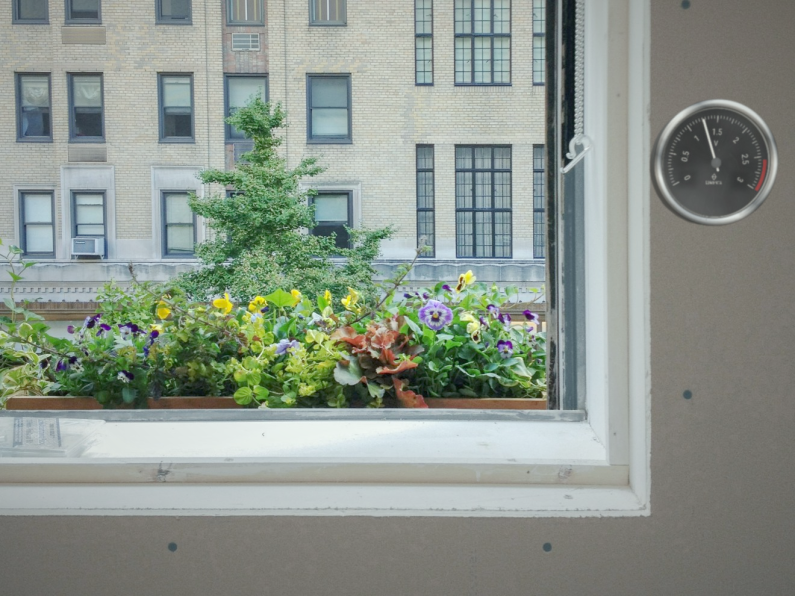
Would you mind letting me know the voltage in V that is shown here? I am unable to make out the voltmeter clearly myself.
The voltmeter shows 1.25 V
